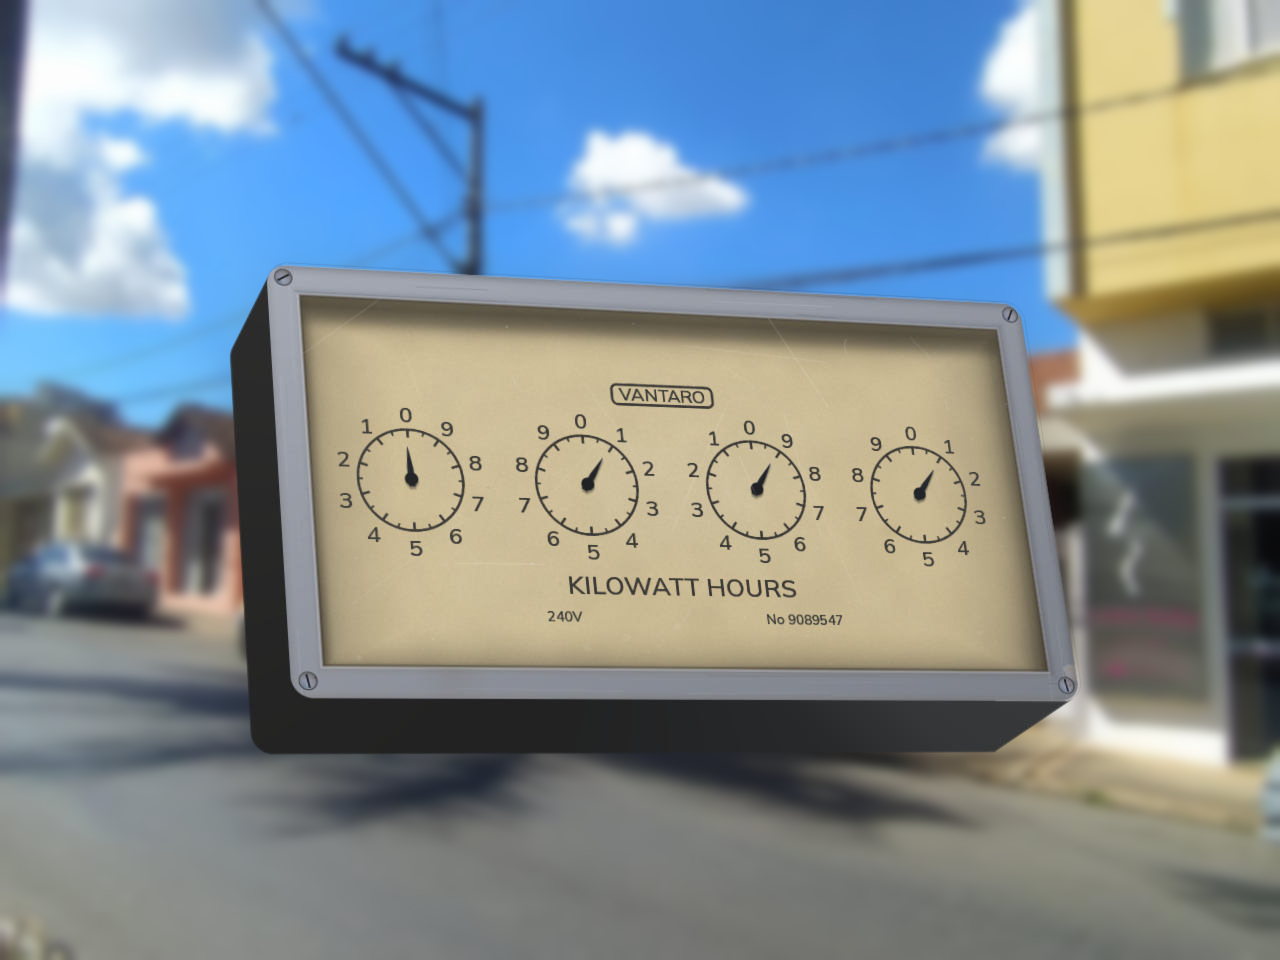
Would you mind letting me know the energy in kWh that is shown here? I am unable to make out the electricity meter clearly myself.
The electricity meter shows 91 kWh
